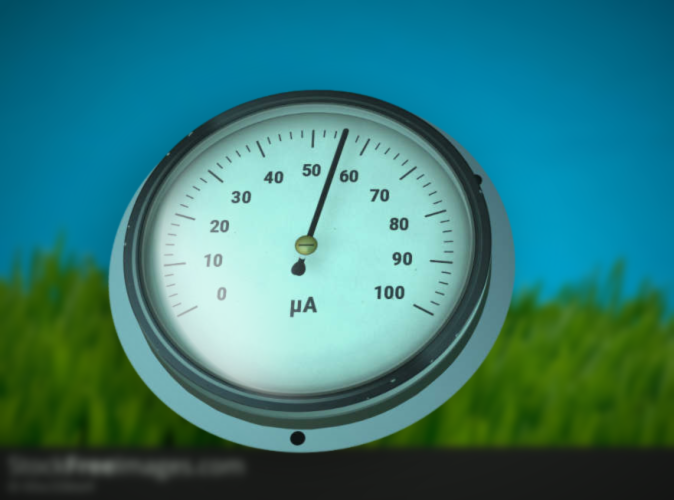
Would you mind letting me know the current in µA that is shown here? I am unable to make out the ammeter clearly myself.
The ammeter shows 56 µA
